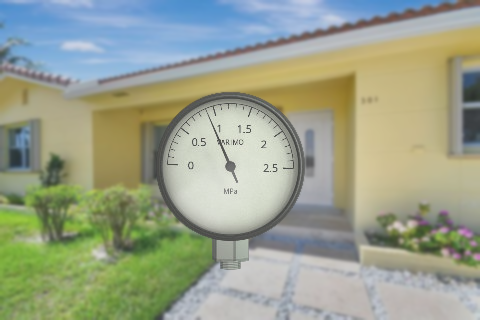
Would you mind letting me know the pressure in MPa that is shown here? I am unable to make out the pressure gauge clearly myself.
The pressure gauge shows 0.9 MPa
